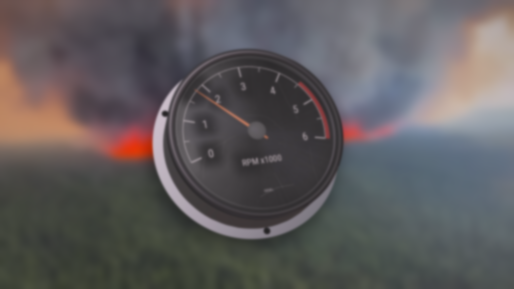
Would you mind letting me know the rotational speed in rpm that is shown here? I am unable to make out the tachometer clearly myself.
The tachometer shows 1750 rpm
